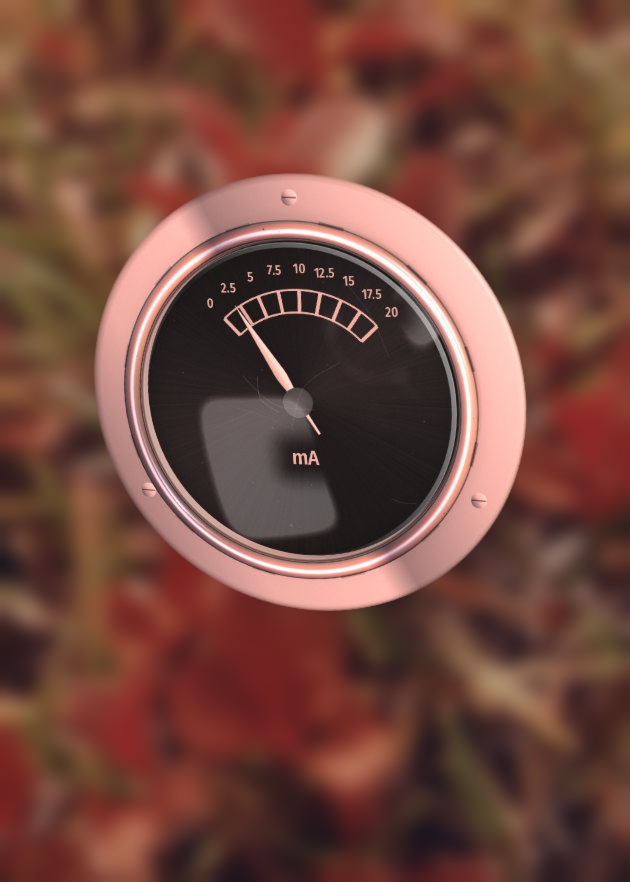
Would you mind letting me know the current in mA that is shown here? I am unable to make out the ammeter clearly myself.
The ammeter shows 2.5 mA
